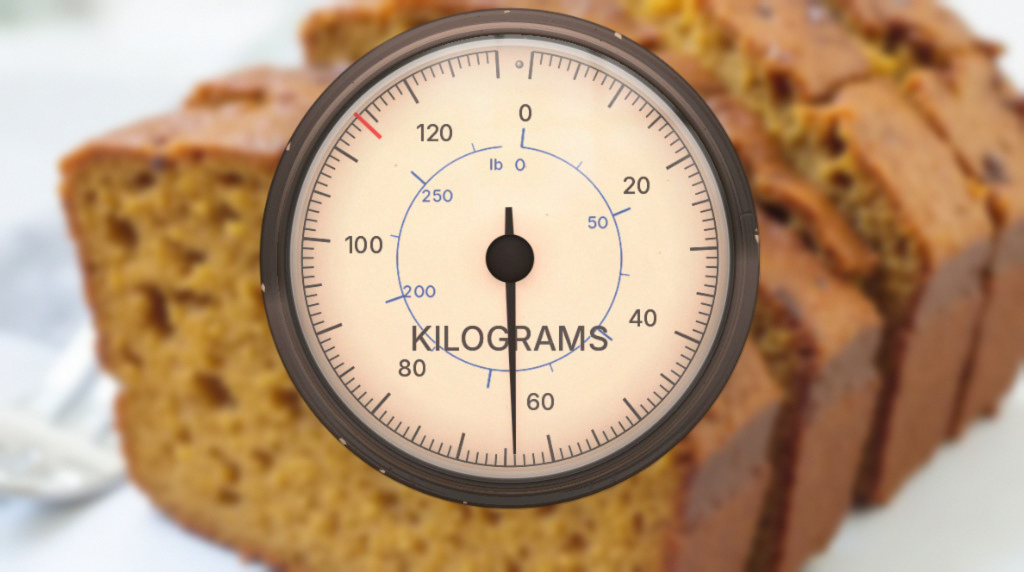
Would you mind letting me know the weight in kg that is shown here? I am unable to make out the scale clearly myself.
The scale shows 64 kg
